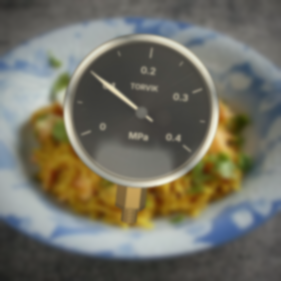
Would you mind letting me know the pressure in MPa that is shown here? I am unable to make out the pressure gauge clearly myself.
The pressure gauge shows 0.1 MPa
